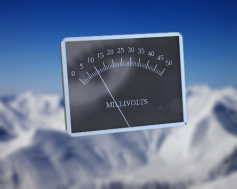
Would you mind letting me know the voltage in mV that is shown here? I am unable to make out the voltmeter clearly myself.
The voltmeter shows 10 mV
